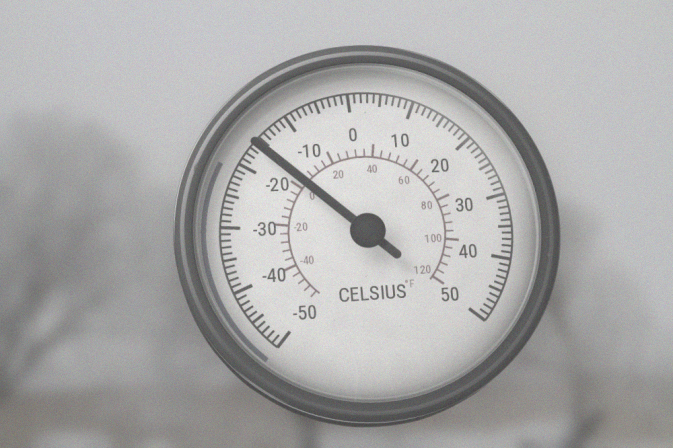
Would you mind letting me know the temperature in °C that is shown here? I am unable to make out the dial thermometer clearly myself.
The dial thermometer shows -16 °C
